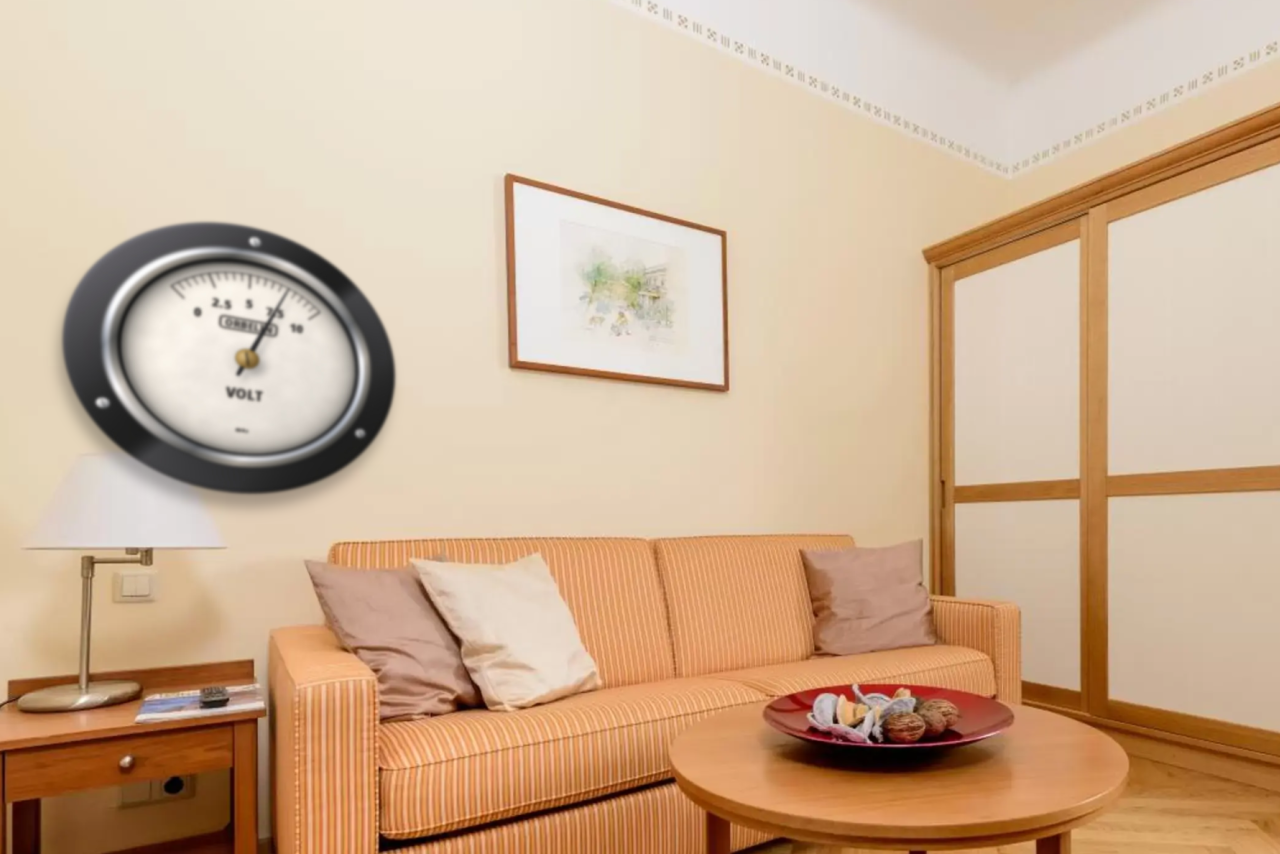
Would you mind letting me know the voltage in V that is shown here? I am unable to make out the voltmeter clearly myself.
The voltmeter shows 7.5 V
